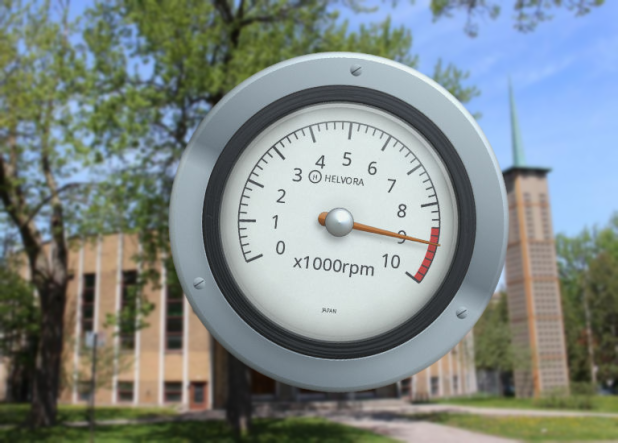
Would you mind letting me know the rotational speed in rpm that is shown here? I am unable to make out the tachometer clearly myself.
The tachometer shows 9000 rpm
